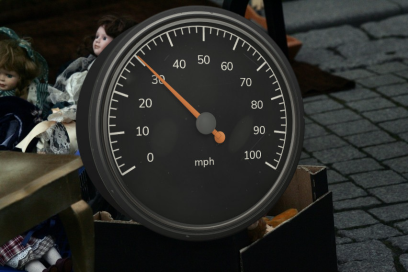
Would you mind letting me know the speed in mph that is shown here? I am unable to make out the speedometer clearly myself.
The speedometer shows 30 mph
